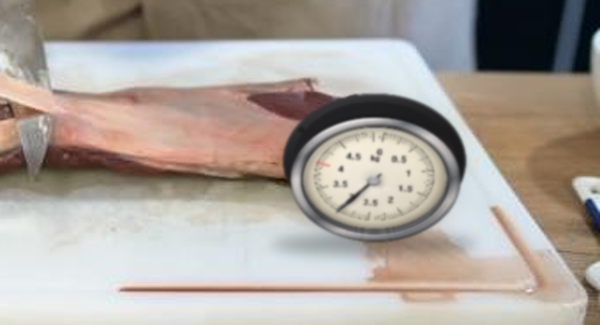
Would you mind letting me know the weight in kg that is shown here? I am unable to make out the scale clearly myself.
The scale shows 3 kg
